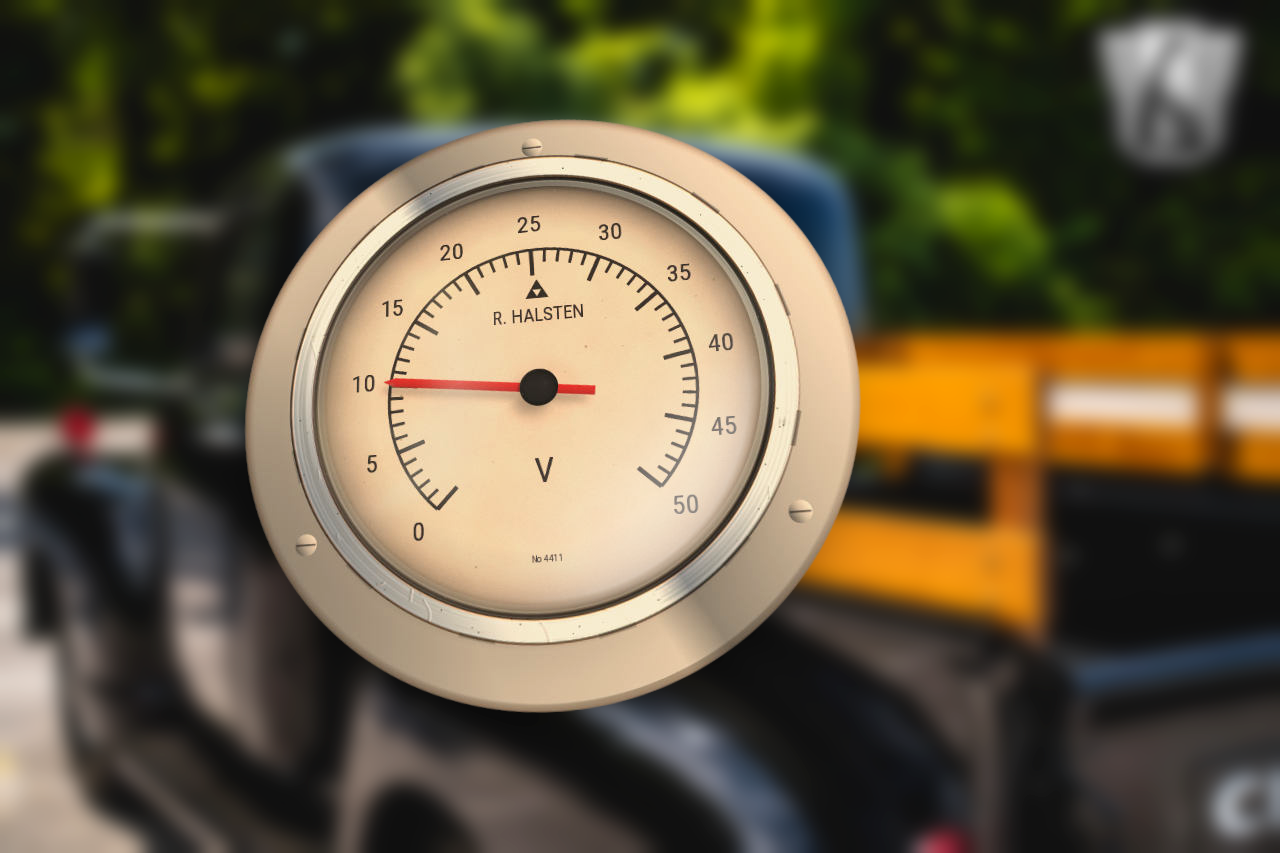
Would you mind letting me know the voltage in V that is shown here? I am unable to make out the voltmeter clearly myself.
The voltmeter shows 10 V
